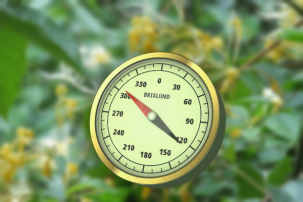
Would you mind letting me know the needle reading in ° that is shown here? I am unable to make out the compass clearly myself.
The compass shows 305 °
